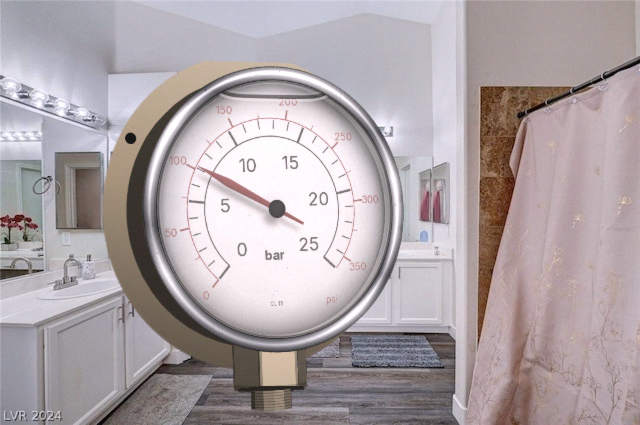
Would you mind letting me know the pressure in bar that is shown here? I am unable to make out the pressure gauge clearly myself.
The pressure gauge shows 7 bar
